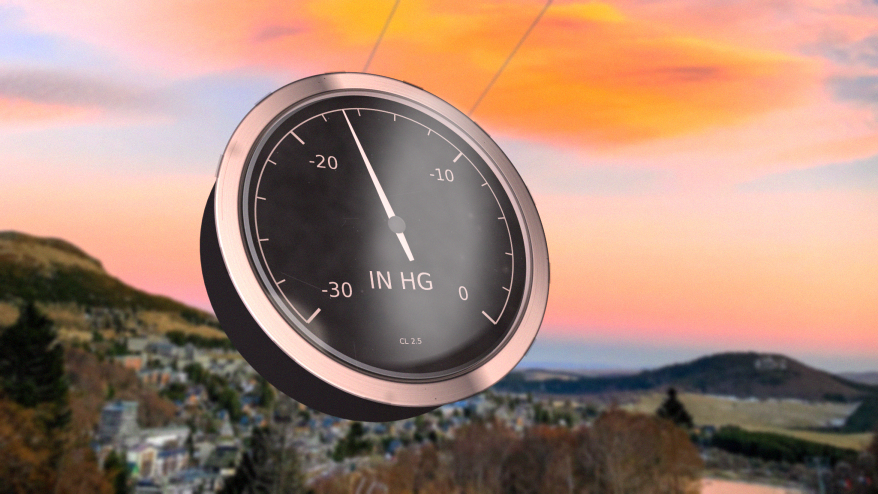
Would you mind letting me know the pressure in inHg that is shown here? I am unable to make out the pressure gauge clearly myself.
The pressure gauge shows -17 inHg
